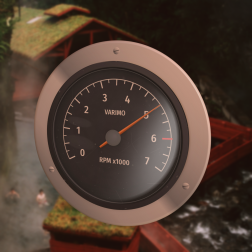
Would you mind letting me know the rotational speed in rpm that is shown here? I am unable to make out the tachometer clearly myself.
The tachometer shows 5000 rpm
